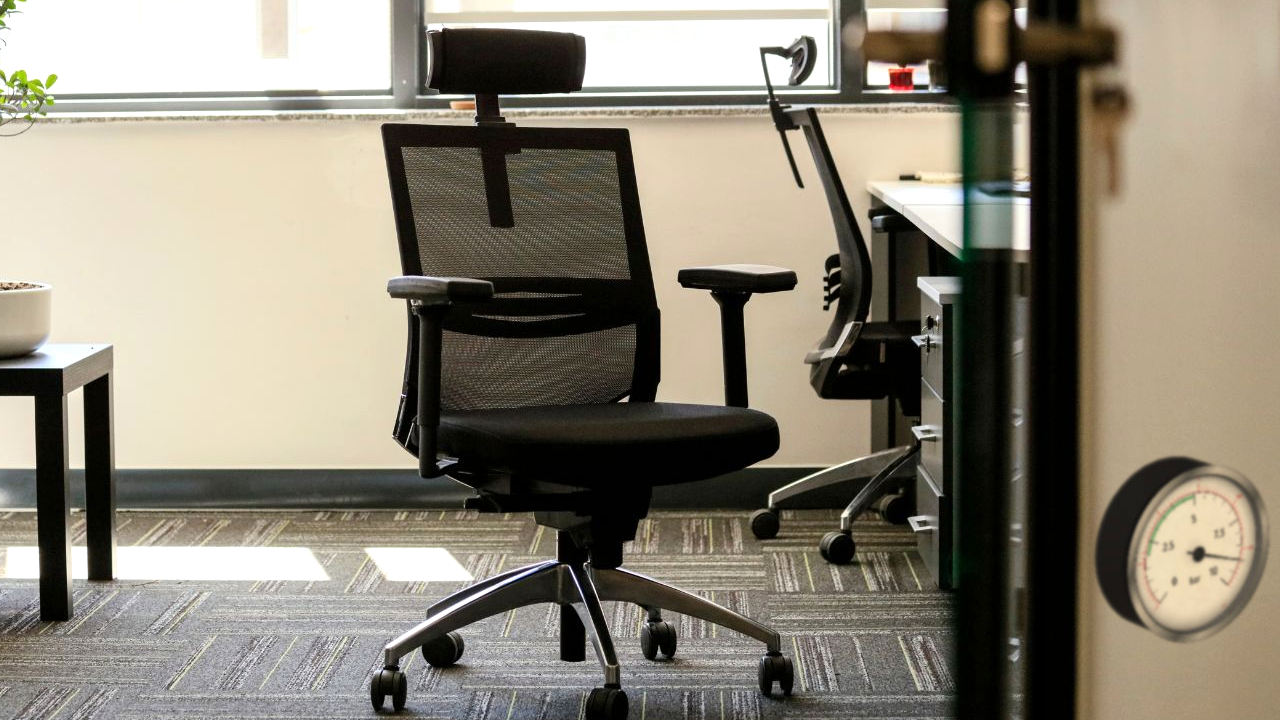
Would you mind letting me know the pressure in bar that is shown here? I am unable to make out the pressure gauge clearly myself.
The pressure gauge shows 9 bar
